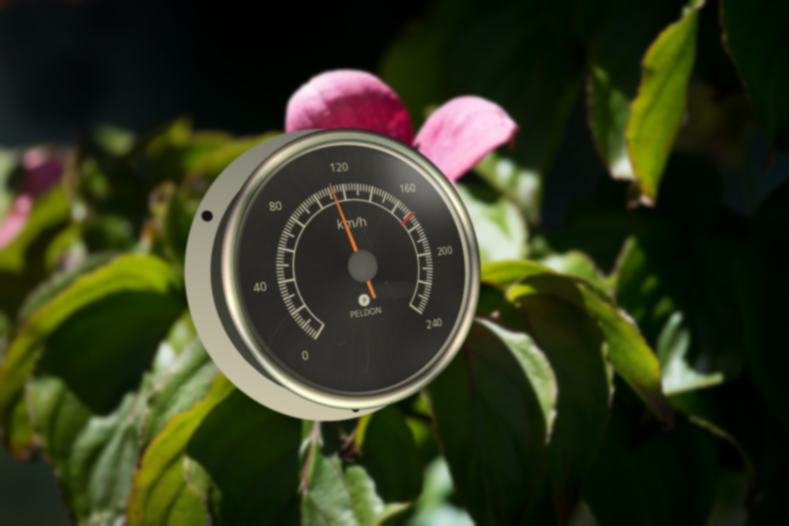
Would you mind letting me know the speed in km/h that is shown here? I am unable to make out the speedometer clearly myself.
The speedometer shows 110 km/h
